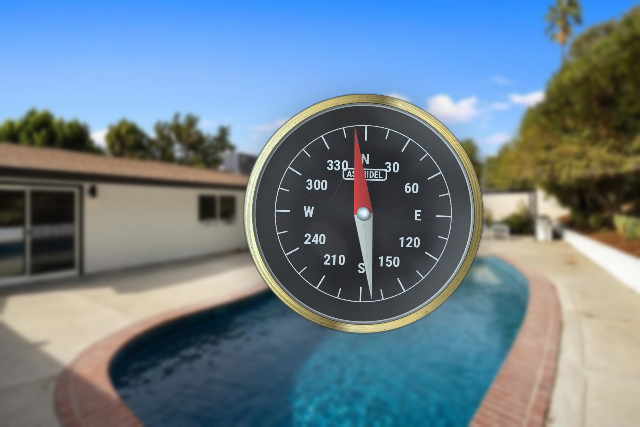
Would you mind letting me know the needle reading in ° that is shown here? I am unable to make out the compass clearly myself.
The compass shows 352.5 °
